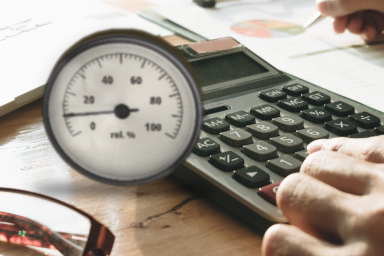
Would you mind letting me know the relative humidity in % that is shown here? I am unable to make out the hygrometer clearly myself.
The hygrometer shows 10 %
